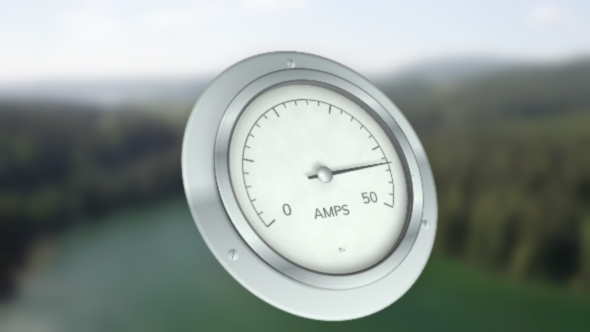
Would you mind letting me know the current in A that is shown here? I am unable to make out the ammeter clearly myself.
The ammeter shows 43 A
